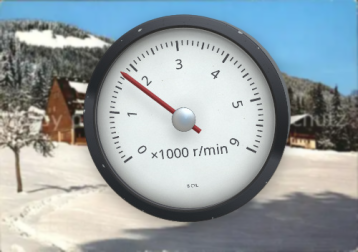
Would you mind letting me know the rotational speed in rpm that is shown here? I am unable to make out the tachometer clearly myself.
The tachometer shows 1800 rpm
